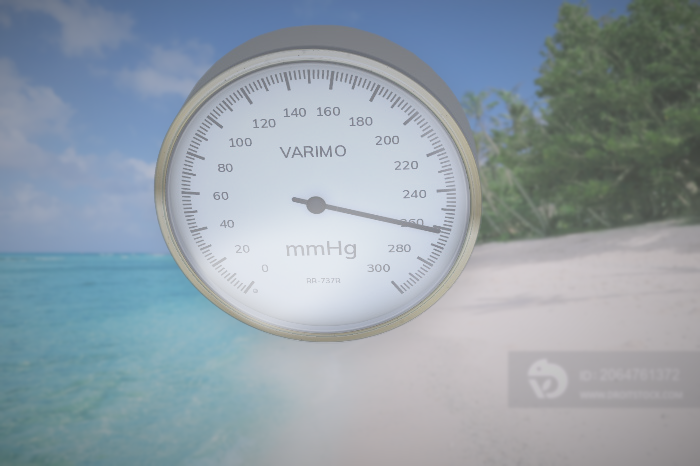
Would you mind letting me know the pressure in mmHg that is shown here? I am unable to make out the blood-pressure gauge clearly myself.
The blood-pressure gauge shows 260 mmHg
